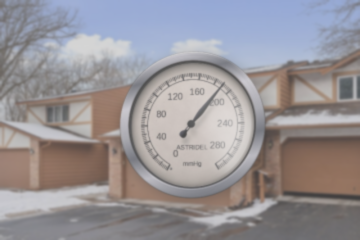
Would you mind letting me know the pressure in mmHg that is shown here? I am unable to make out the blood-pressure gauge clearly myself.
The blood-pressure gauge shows 190 mmHg
